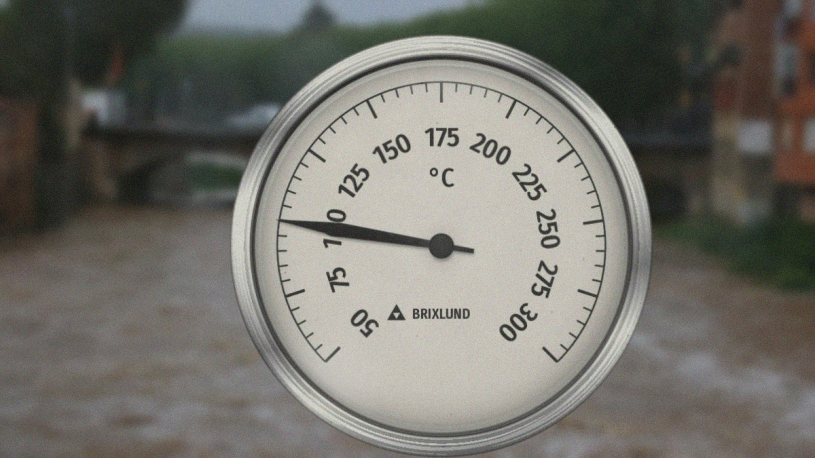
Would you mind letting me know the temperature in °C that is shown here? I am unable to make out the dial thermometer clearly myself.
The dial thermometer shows 100 °C
